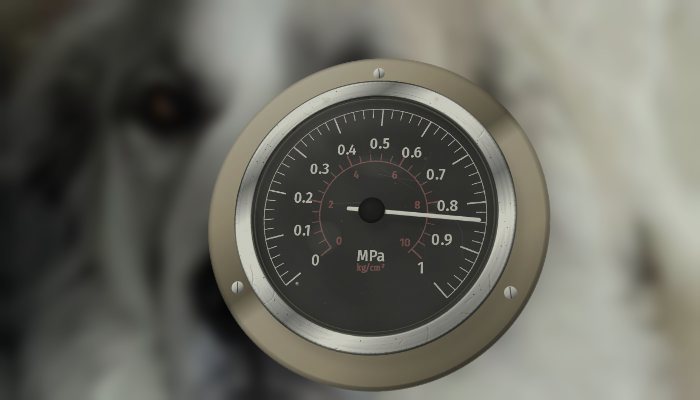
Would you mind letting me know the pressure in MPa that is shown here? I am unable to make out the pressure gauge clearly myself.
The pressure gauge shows 0.84 MPa
